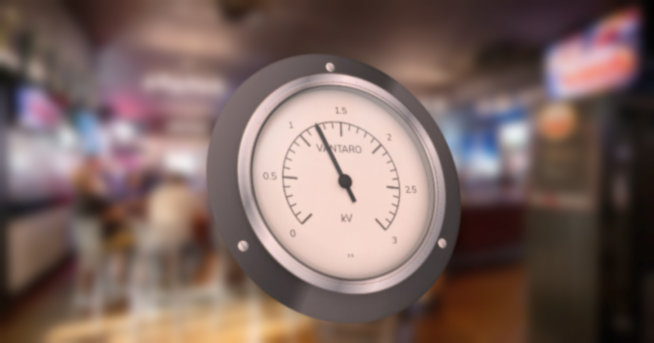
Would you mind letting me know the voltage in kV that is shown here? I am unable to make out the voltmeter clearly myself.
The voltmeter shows 1.2 kV
